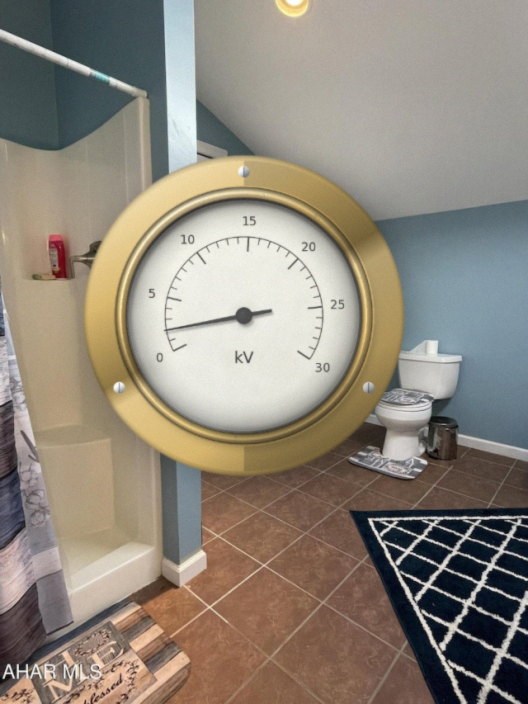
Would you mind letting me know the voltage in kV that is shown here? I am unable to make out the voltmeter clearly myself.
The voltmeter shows 2 kV
